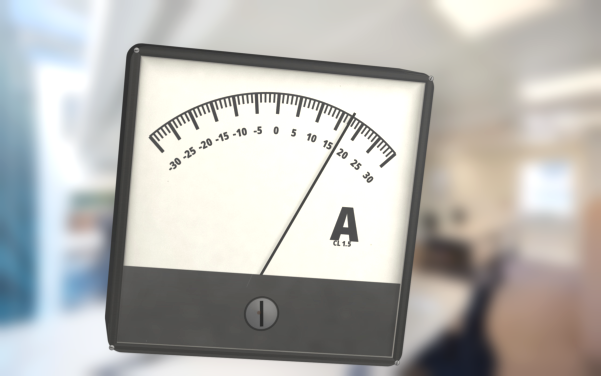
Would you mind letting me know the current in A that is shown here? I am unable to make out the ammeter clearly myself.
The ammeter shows 17 A
